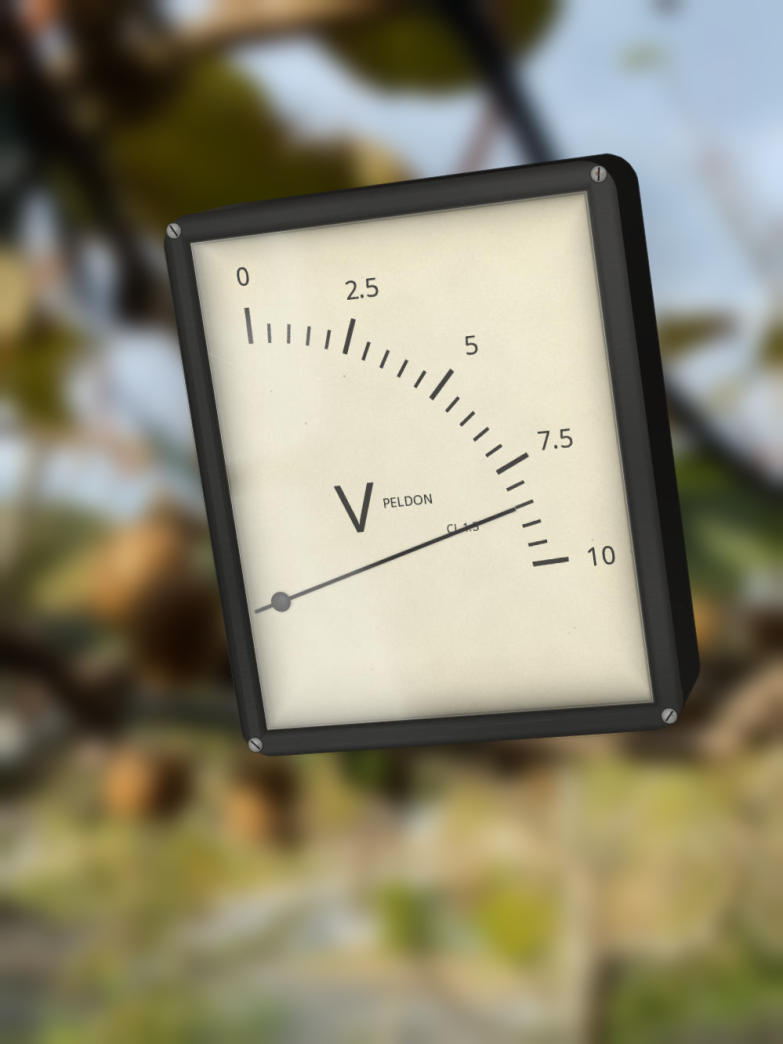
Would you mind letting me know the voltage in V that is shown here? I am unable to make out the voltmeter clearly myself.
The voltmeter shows 8.5 V
